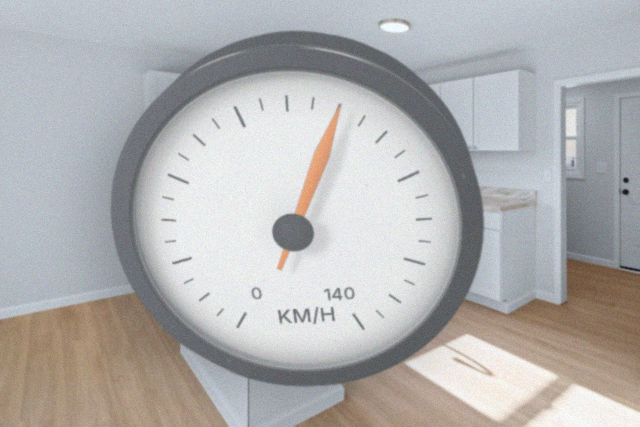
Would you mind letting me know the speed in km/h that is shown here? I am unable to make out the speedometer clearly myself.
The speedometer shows 80 km/h
